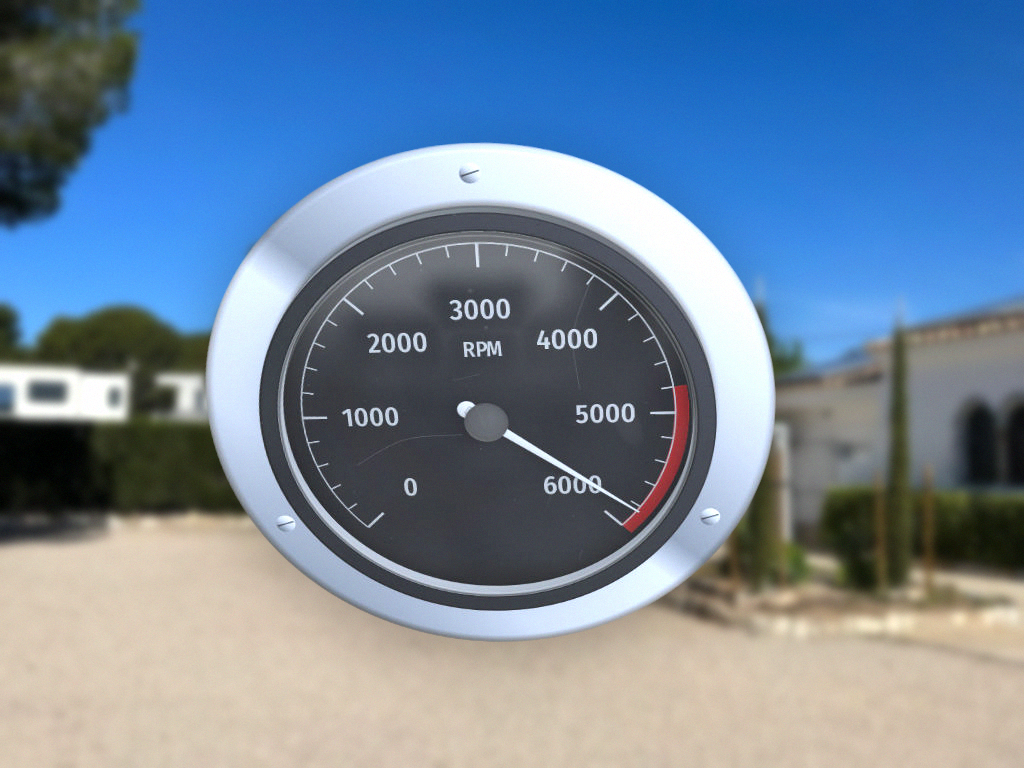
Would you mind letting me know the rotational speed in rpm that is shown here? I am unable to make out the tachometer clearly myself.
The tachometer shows 5800 rpm
